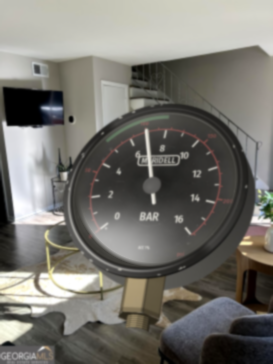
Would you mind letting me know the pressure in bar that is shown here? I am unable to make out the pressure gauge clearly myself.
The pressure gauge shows 7 bar
